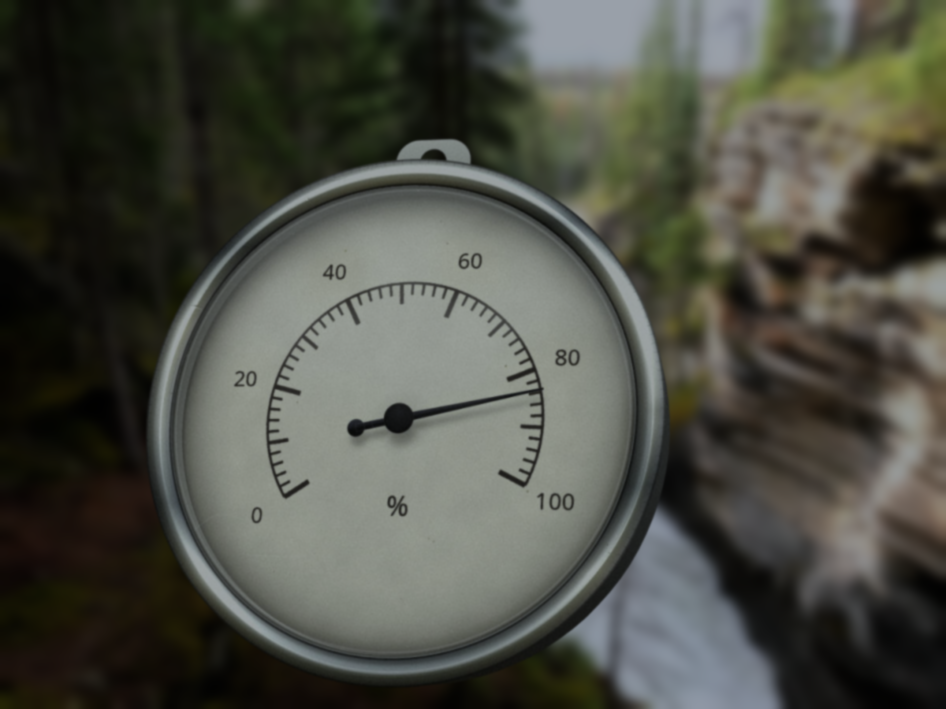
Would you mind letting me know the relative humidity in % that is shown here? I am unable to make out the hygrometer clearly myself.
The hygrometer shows 84 %
